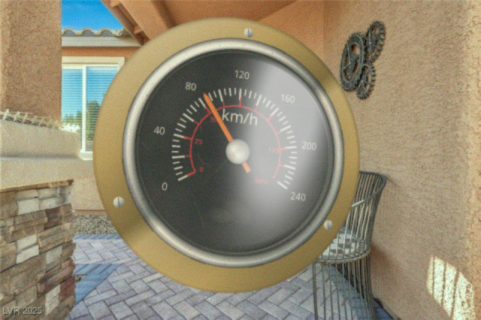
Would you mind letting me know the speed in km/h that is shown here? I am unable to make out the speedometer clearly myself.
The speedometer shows 85 km/h
